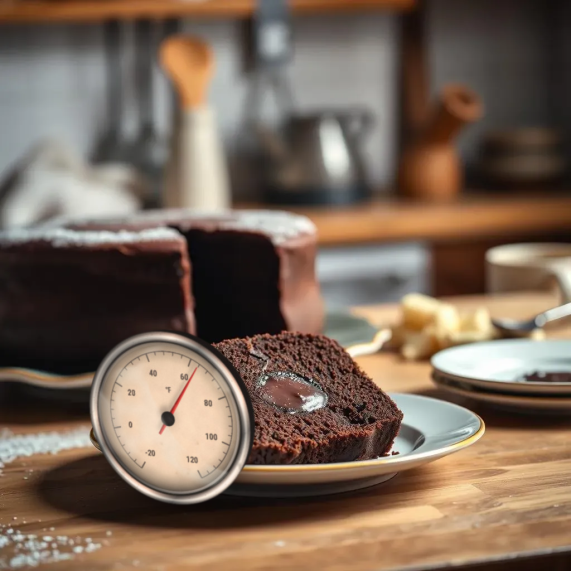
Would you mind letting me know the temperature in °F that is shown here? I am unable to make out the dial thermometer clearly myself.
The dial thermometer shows 64 °F
